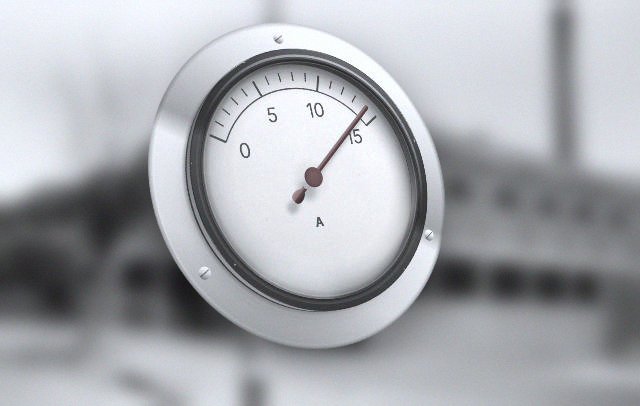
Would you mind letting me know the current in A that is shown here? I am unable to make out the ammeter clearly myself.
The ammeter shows 14 A
